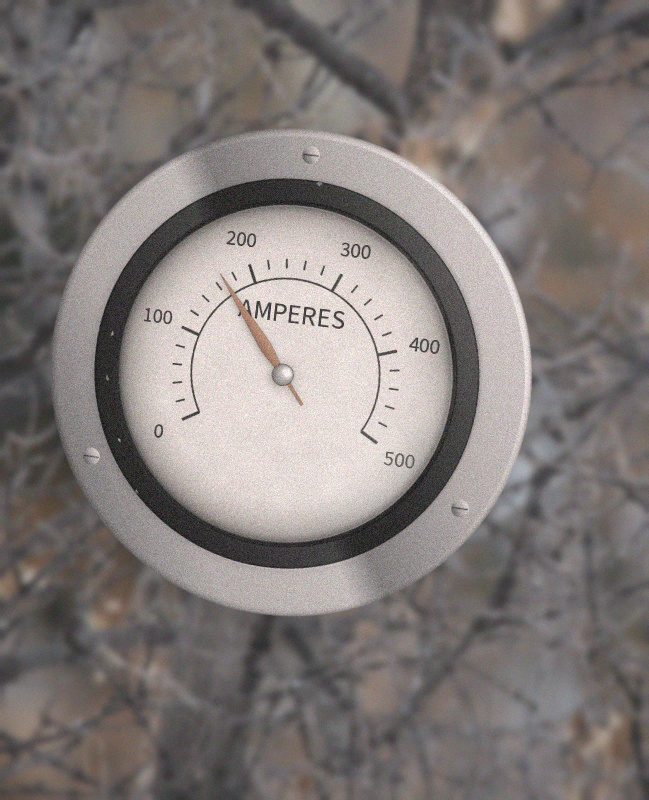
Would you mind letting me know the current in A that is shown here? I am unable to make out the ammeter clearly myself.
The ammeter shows 170 A
